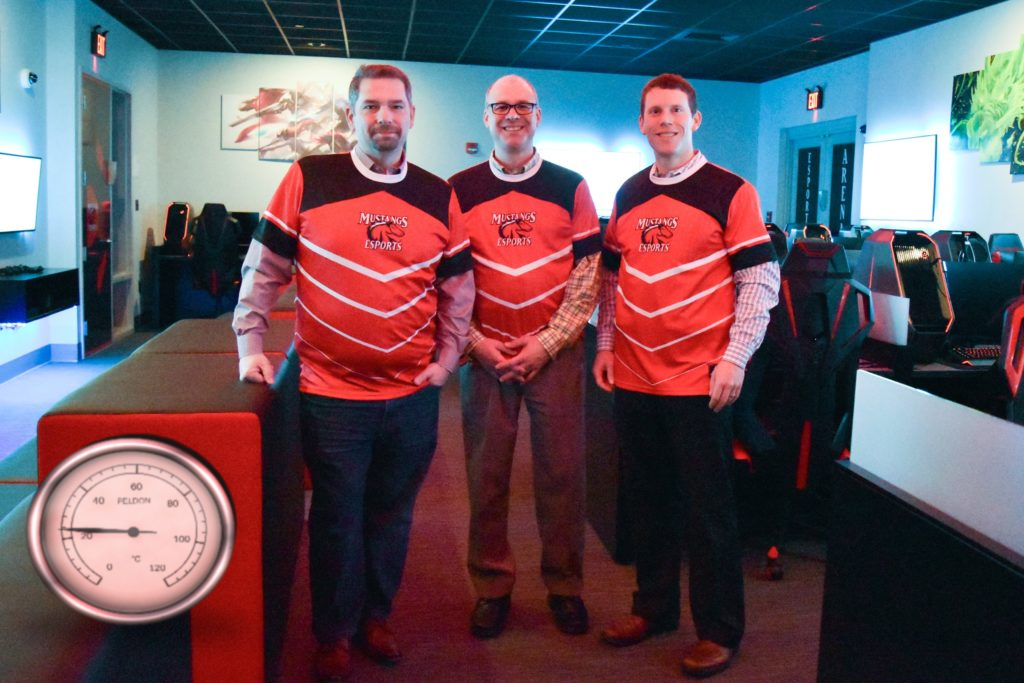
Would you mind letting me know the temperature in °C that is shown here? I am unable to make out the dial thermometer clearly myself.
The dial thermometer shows 24 °C
